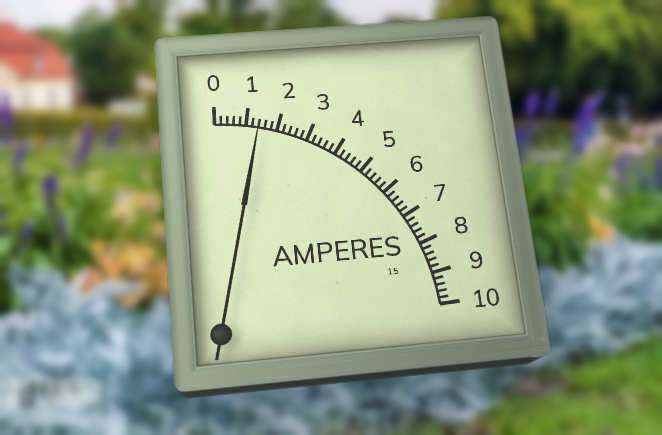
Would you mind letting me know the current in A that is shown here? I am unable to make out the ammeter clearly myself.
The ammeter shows 1.4 A
